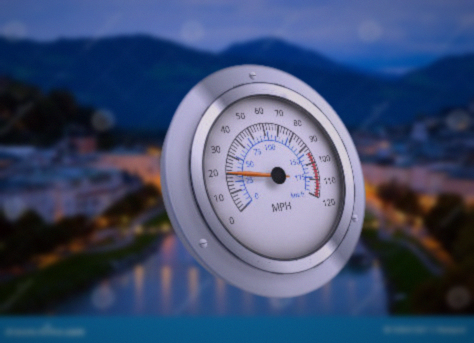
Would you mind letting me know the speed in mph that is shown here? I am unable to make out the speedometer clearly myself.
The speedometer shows 20 mph
